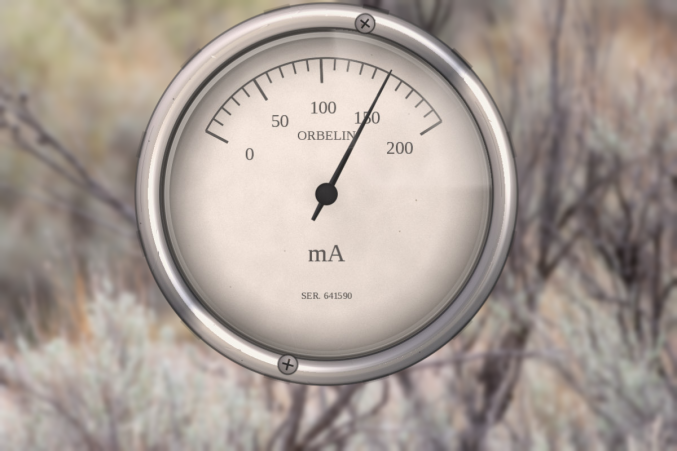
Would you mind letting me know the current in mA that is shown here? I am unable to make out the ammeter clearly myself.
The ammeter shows 150 mA
